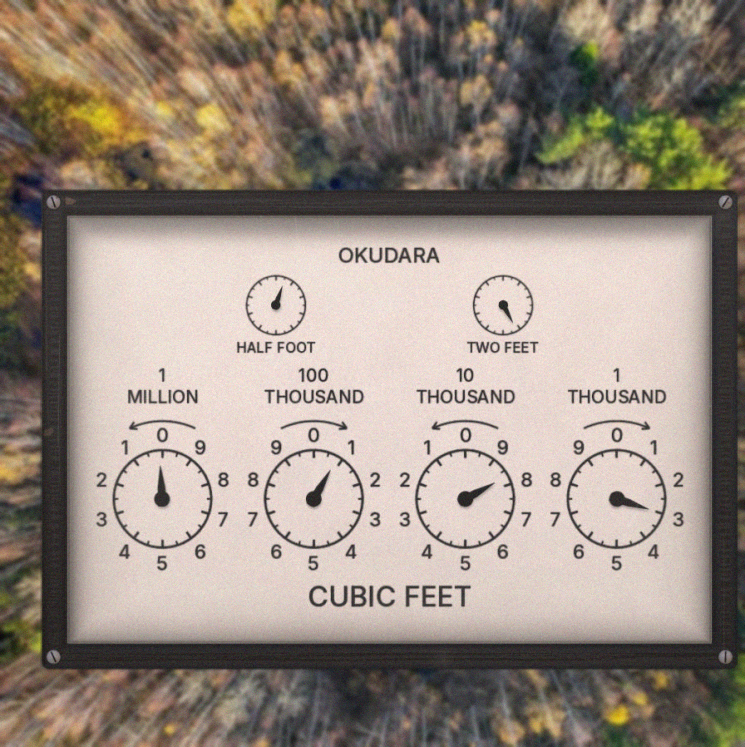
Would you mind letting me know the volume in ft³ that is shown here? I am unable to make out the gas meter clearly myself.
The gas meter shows 8300 ft³
